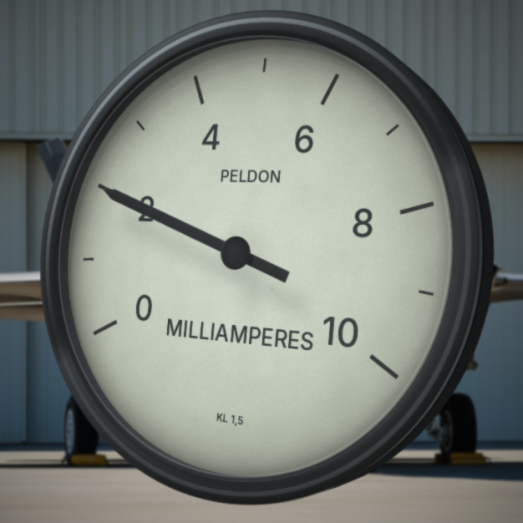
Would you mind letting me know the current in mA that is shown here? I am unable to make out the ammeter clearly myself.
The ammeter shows 2 mA
